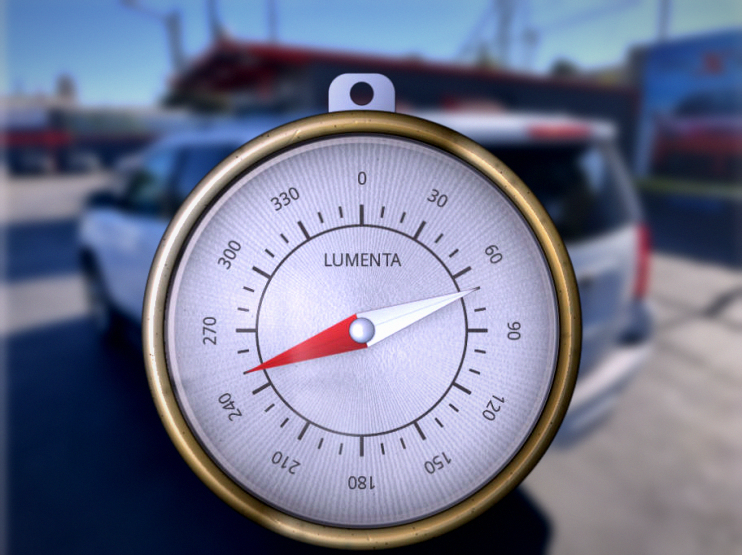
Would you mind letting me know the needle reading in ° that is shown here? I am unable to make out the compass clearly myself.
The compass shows 250 °
